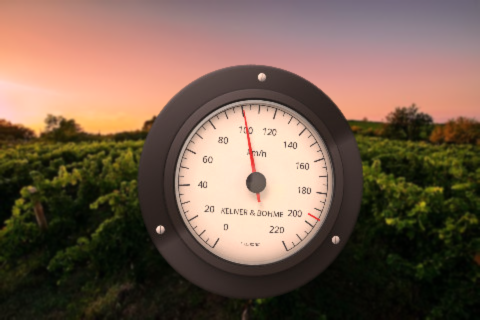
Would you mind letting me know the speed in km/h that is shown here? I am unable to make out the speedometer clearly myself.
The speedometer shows 100 km/h
